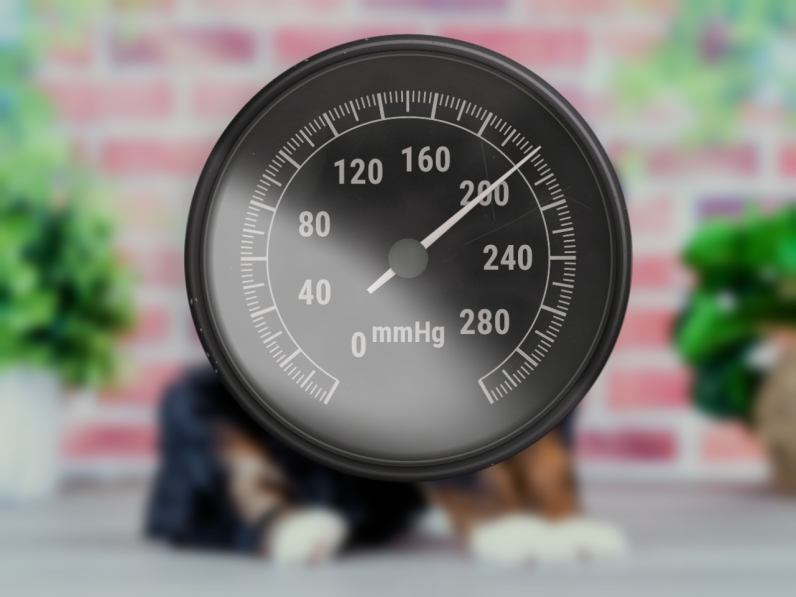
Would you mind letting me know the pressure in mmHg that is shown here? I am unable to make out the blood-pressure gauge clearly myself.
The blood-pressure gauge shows 200 mmHg
